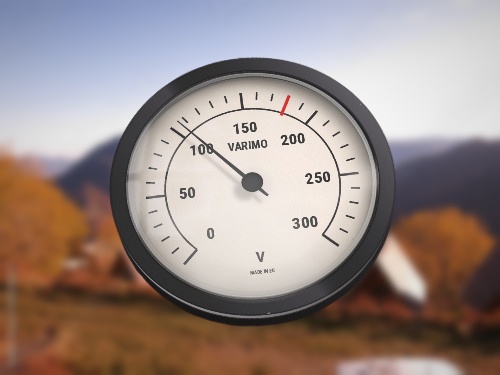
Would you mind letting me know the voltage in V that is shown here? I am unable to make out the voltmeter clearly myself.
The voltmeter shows 105 V
